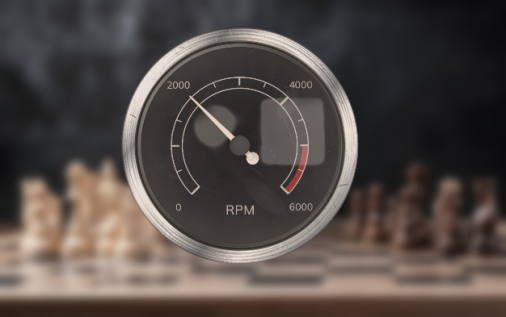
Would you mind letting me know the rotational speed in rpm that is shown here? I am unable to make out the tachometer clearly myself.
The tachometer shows 2000 rpm
